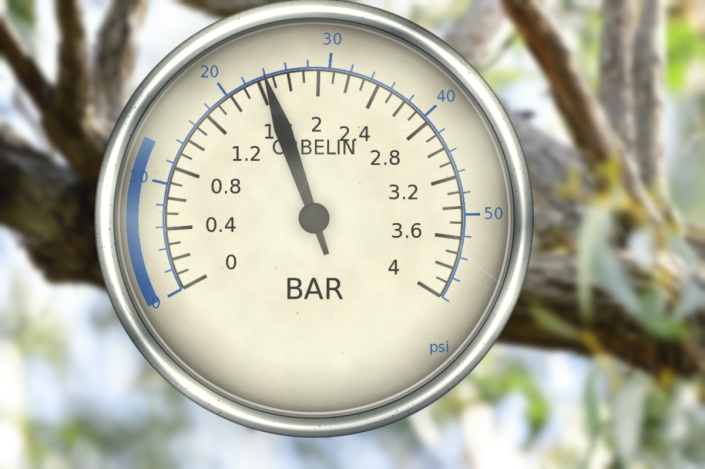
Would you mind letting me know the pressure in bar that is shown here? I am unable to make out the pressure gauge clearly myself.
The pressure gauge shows 1.65 bar
